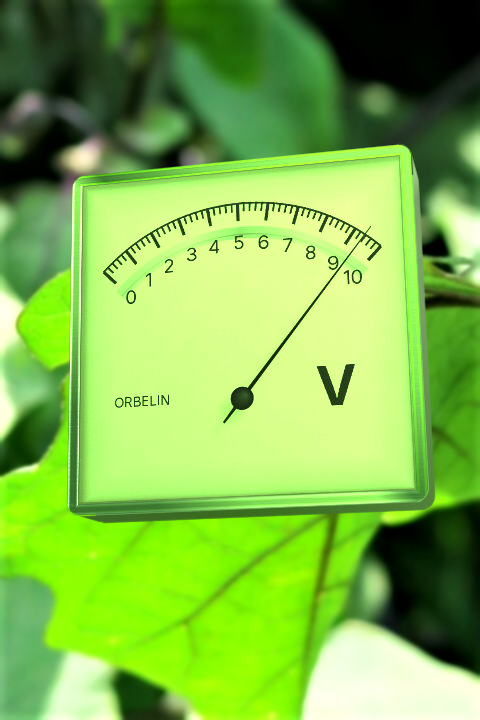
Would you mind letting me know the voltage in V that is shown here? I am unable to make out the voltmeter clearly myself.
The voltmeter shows 9.4 V
